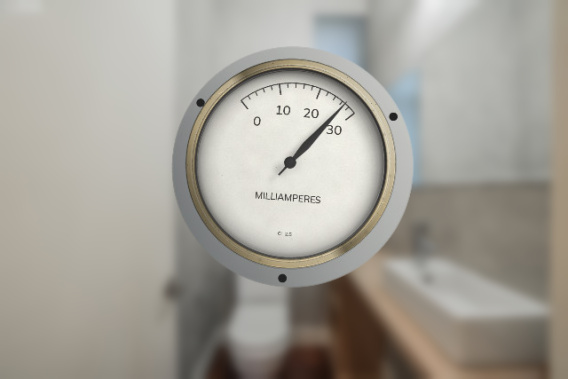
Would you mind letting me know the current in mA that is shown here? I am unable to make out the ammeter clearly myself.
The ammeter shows 27 mA
